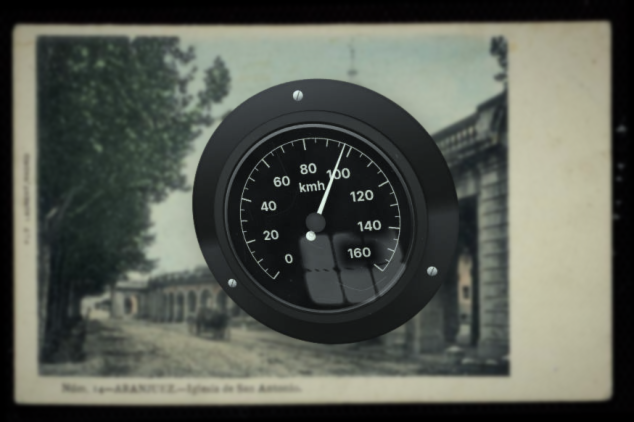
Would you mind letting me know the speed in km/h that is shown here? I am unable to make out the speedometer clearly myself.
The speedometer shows 97.5 km/h
